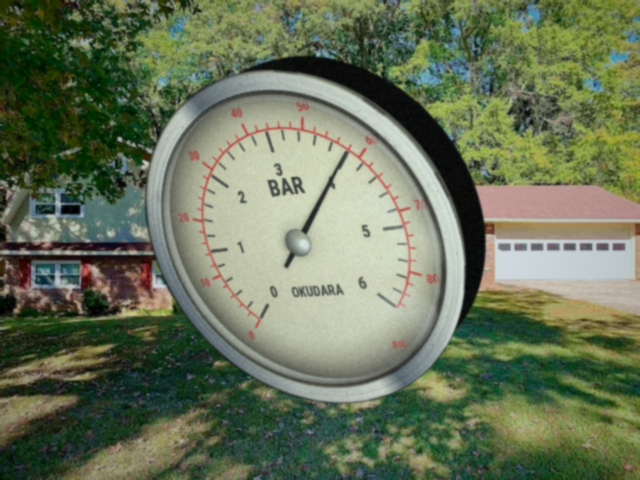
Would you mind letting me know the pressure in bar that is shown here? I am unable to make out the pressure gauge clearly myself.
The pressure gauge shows 4 bar
